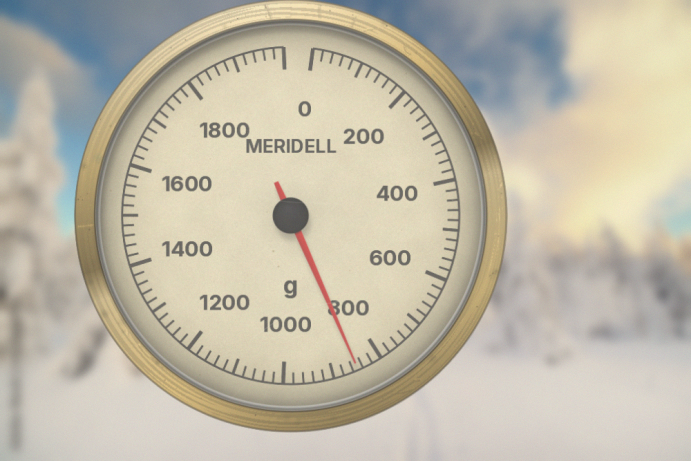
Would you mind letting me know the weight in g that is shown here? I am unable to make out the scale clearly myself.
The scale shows 850 g
